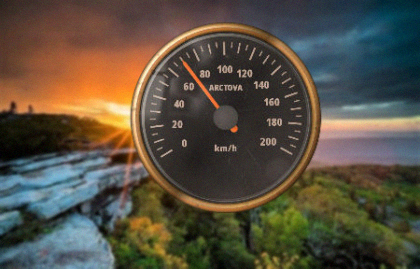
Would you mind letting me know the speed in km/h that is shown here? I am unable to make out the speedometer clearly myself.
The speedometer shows 70 km/h
